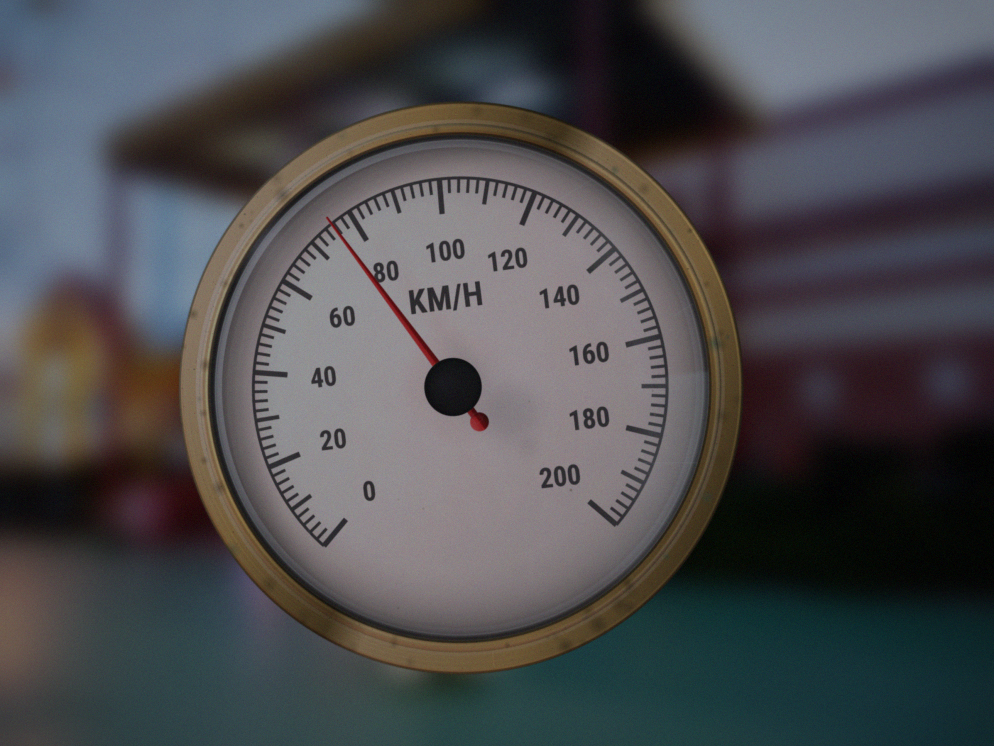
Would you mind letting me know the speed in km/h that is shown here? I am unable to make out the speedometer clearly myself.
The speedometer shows 76 km/h
